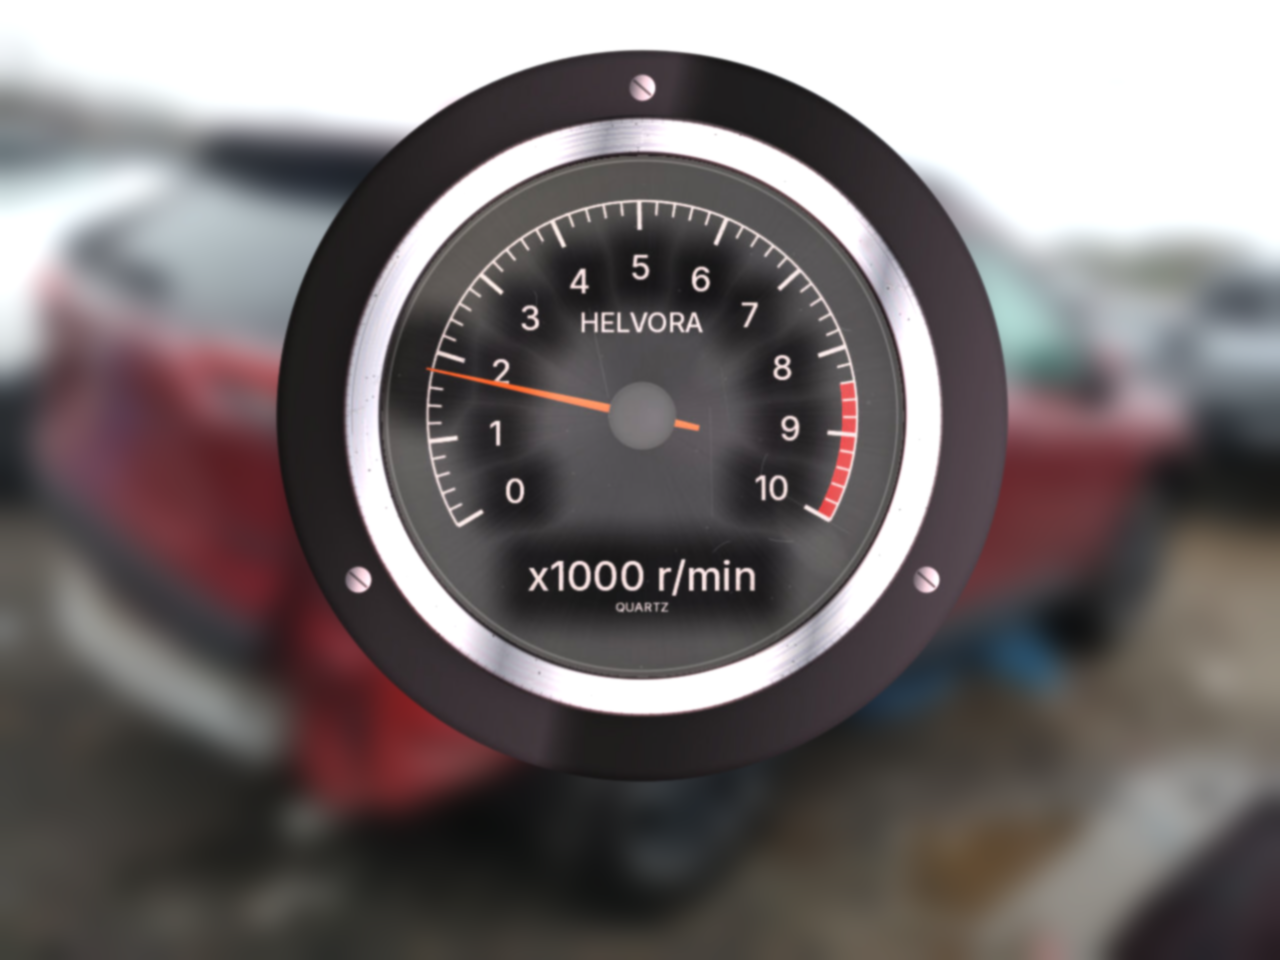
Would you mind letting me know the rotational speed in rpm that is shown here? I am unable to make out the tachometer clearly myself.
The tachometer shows 1800 rpm
